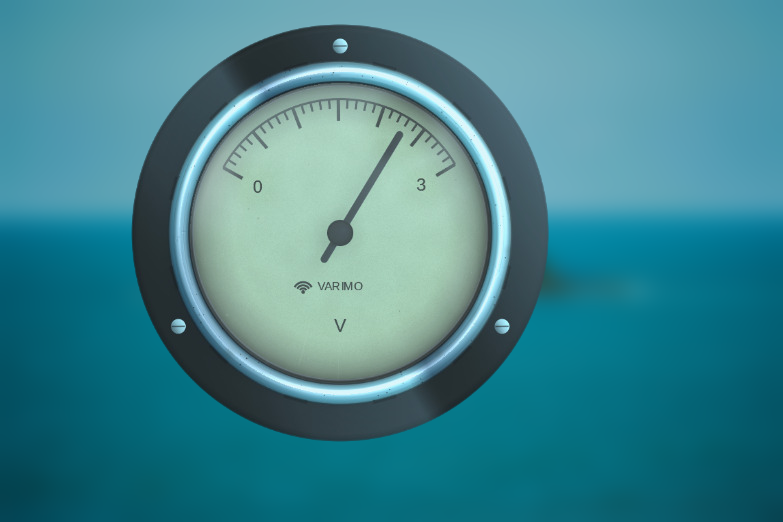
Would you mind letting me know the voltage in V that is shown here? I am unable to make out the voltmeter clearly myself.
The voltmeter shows 2.3 V
